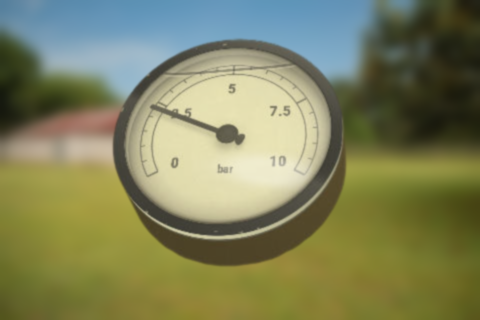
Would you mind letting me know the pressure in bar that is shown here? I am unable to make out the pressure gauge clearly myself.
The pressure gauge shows 2.25 bar
